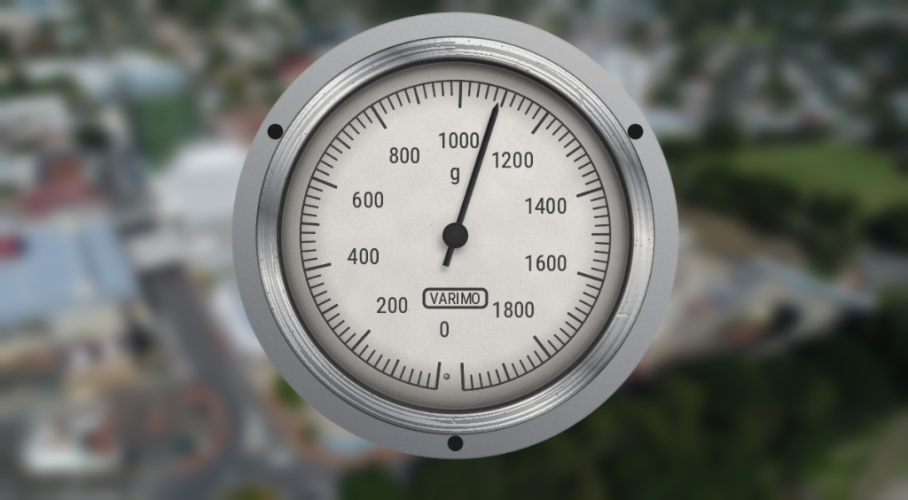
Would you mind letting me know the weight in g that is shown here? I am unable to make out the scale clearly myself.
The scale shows 1090 g
